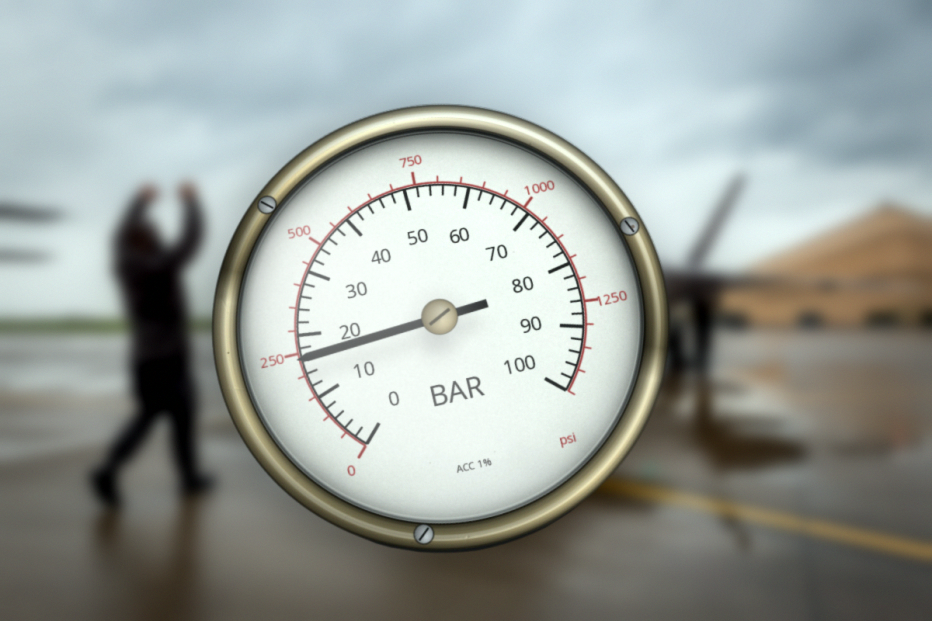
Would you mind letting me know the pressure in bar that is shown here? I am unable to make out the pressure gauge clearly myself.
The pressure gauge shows 16 bar
